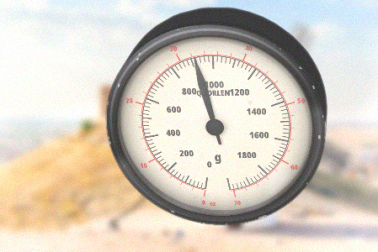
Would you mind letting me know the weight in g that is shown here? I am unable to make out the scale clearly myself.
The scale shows 920 g
